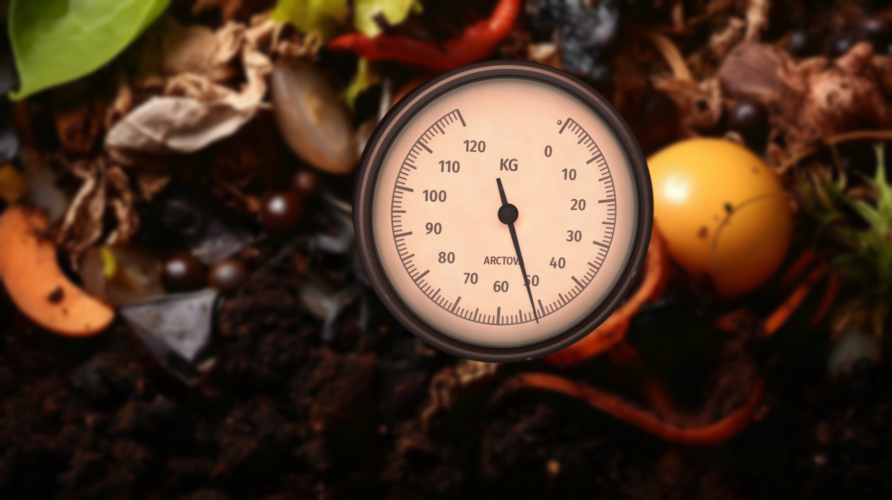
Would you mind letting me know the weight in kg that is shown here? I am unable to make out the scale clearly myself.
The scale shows 52 kg
